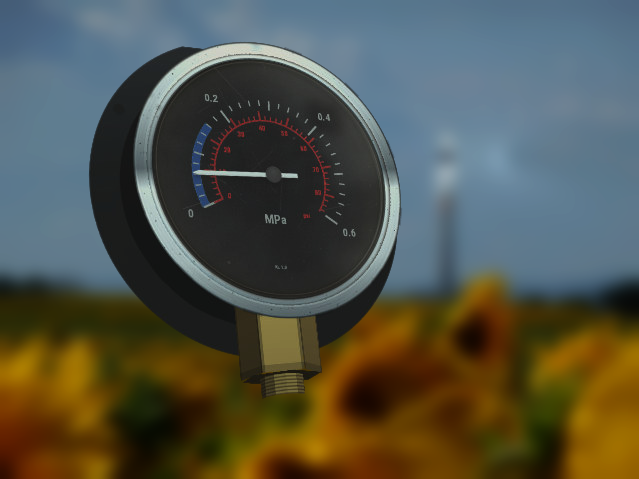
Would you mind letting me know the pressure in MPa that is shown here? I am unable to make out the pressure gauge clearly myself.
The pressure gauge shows 0.06 MPa
